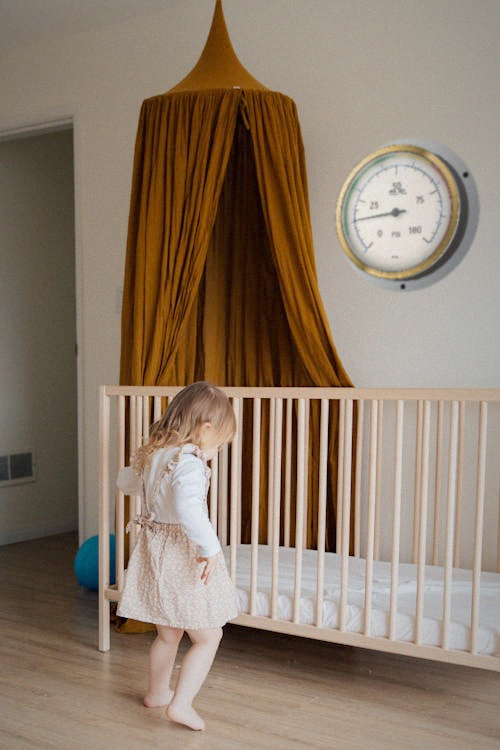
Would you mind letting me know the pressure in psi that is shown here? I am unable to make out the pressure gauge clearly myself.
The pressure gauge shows 15 psi
